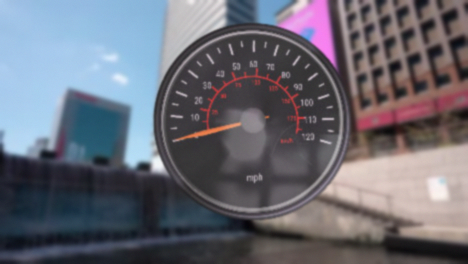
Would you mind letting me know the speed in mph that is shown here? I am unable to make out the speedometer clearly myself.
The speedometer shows 0 mph
